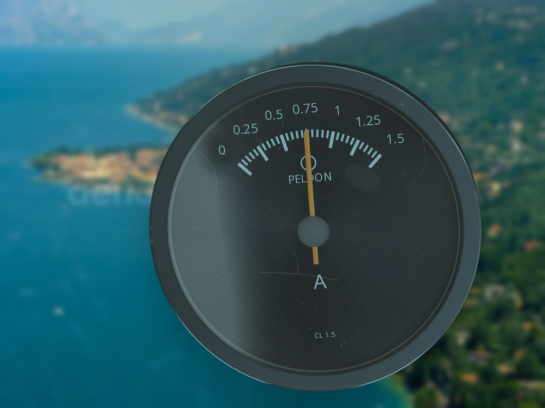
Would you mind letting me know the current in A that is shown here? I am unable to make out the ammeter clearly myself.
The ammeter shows 0.75 A
